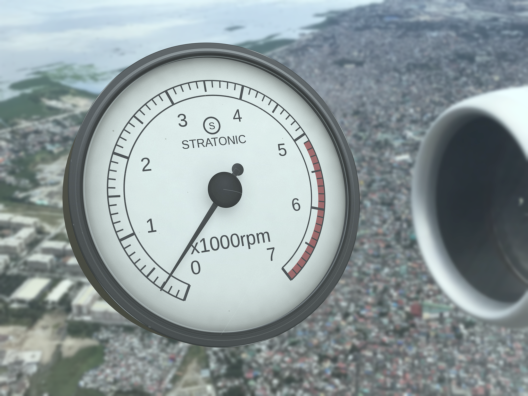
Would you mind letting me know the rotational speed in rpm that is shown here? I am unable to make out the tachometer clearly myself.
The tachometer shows 300 rpm
